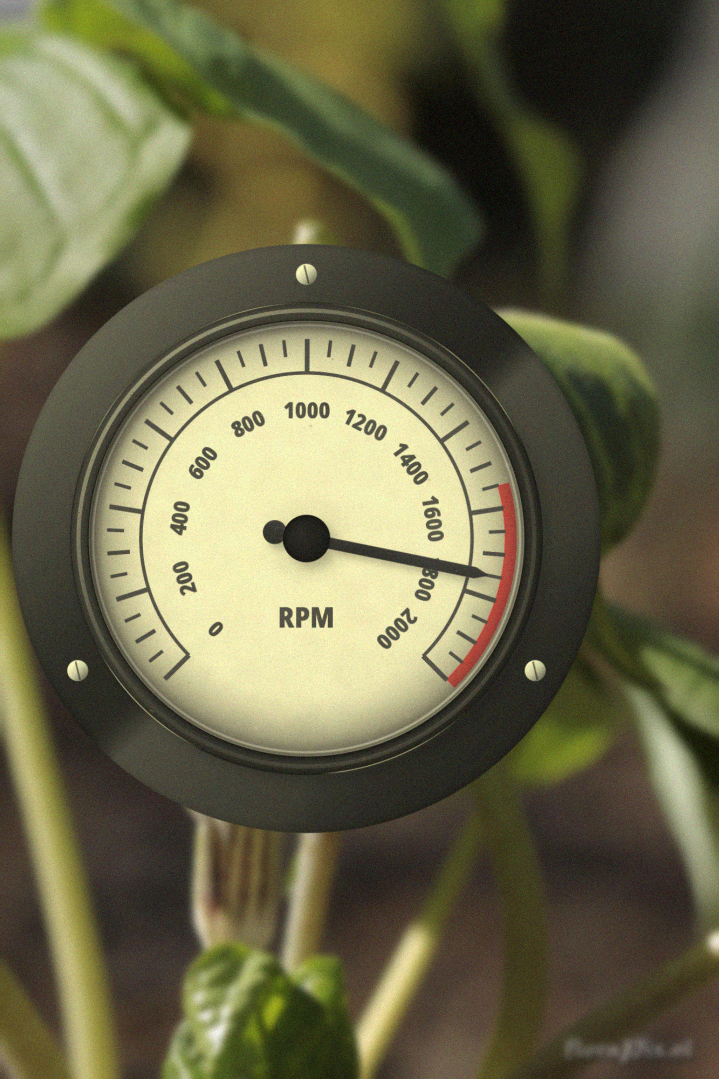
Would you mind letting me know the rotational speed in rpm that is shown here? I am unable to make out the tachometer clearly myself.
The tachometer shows 1750 rpm
